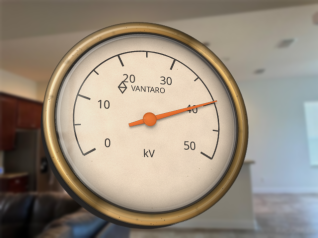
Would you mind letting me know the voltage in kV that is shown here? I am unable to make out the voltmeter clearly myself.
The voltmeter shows 40 kV
